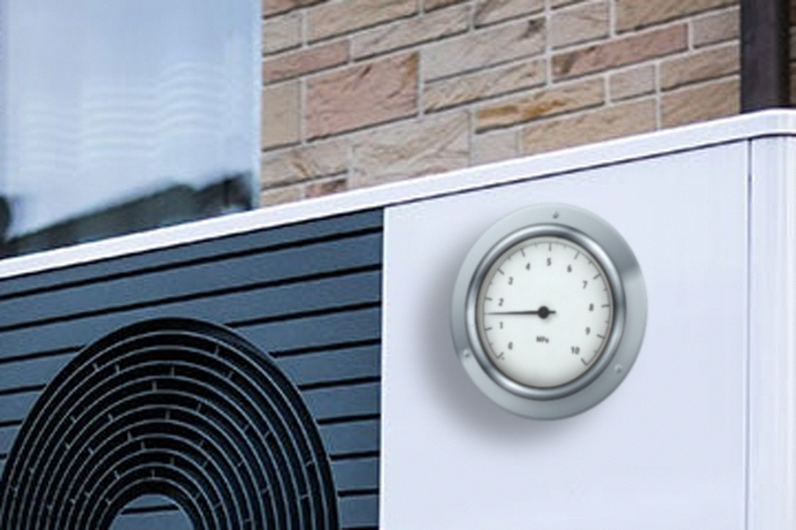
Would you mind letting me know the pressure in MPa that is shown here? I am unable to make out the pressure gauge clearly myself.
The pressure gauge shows 1.5 MPa
